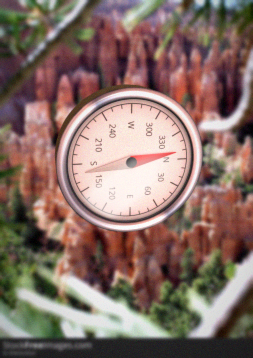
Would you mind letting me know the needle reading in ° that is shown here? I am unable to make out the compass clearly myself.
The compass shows 350 °
